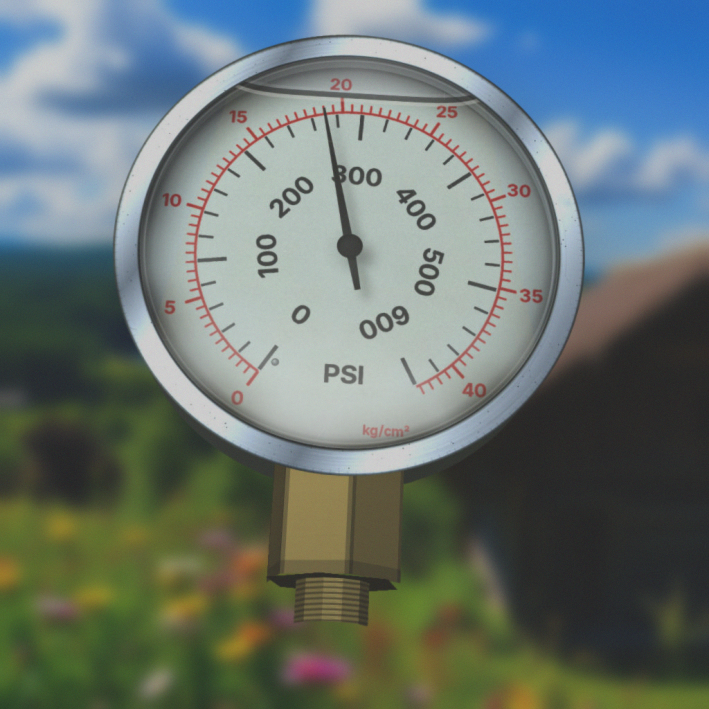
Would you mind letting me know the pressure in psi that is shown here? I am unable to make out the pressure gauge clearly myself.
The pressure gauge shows 270 psi
